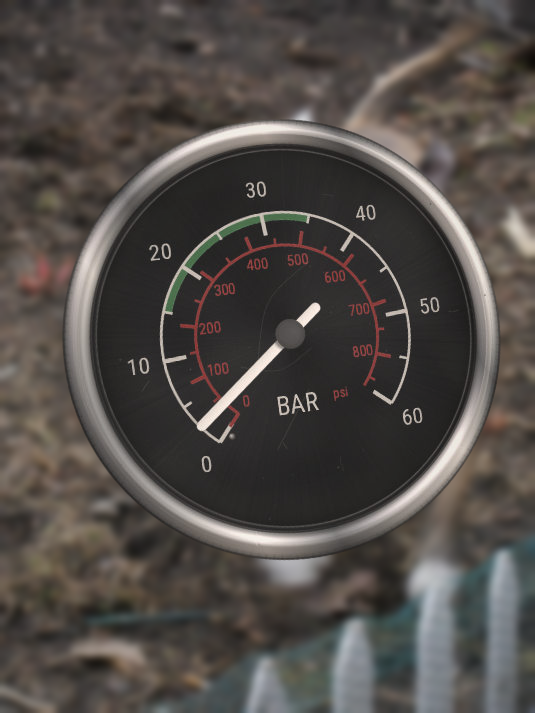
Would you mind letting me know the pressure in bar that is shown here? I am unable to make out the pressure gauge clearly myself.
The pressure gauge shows 2.5 bar
